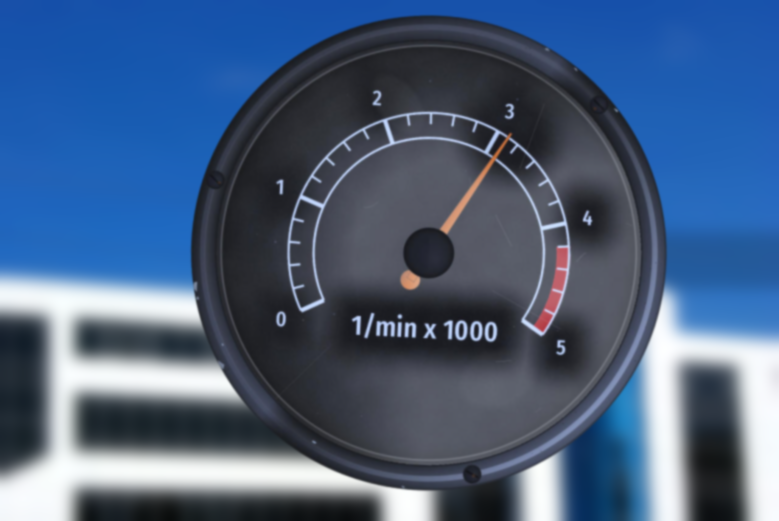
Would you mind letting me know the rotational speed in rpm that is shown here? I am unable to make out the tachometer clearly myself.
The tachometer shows 3100 rpm
